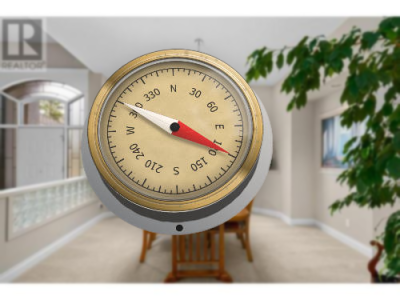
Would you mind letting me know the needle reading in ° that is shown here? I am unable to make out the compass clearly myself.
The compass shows 120 °
